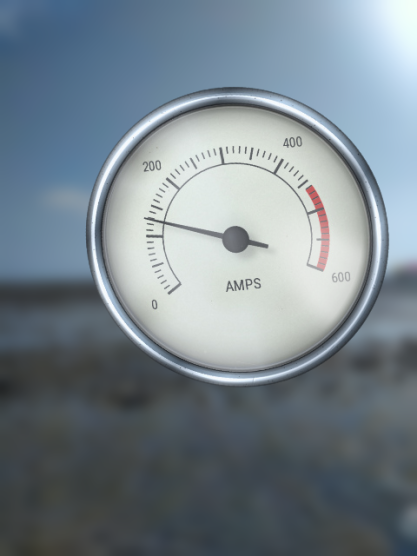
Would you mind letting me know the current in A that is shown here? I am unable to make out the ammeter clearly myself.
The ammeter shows 130 A
